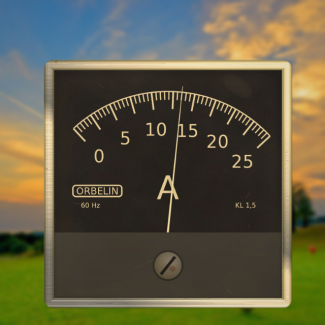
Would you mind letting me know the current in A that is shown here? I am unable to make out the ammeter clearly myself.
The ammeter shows 13.5 A
